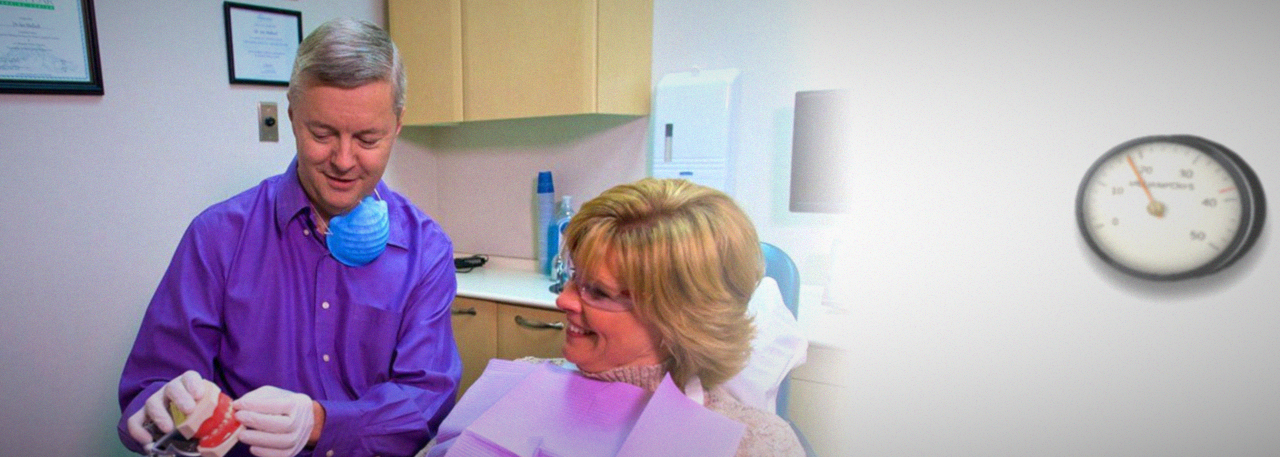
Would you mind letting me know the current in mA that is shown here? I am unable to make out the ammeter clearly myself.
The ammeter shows 18 mA
